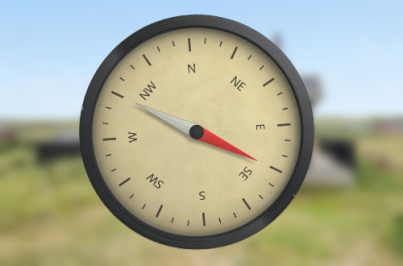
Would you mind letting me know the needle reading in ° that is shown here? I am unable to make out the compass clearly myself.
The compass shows 120 °
